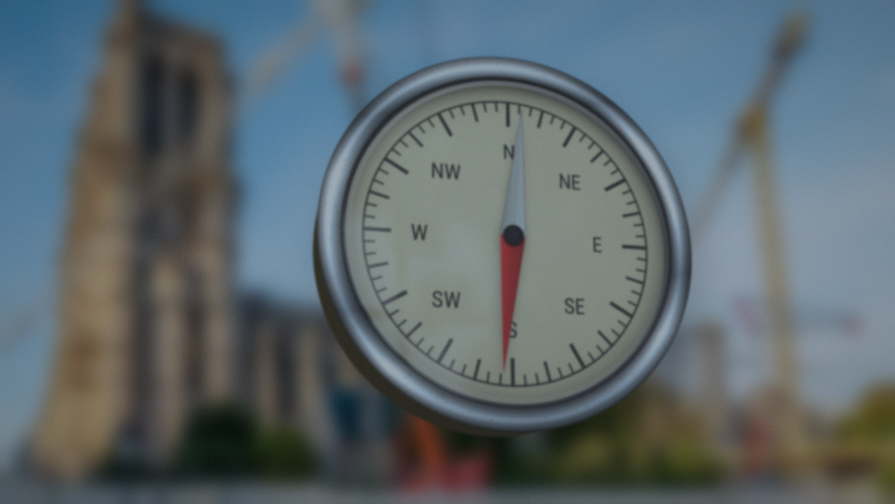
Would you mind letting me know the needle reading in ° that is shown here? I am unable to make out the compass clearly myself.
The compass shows 185 °
